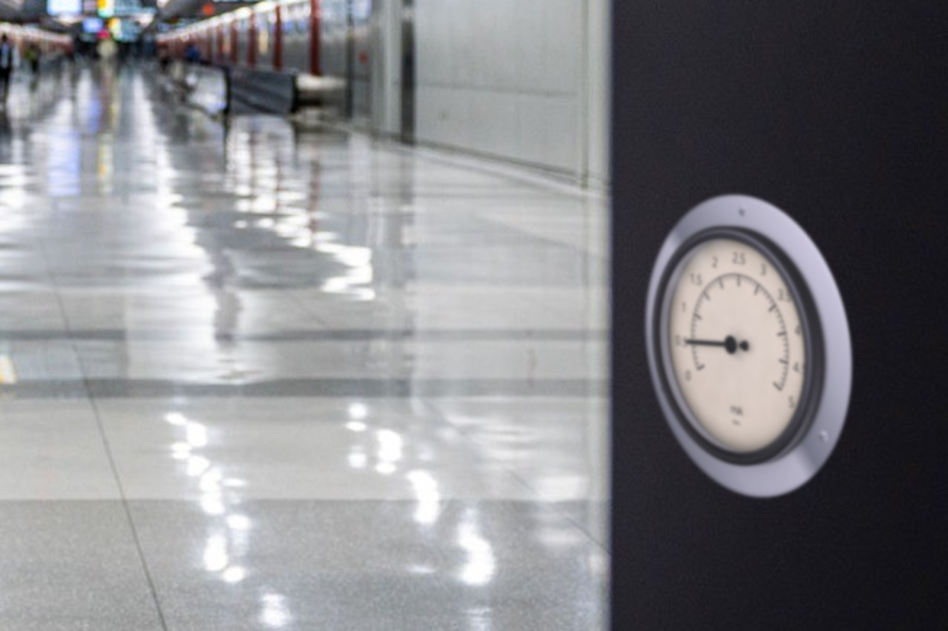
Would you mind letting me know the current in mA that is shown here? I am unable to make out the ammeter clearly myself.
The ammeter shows 0.5 mA
